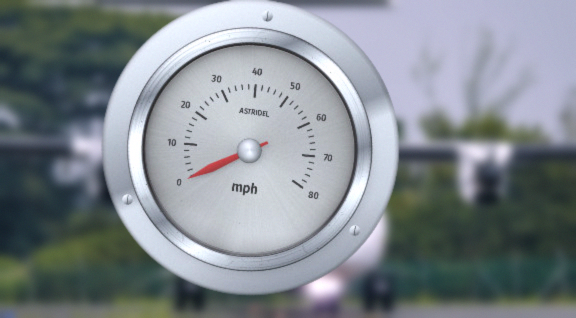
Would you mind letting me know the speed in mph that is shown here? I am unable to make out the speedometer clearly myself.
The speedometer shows 0 mph
